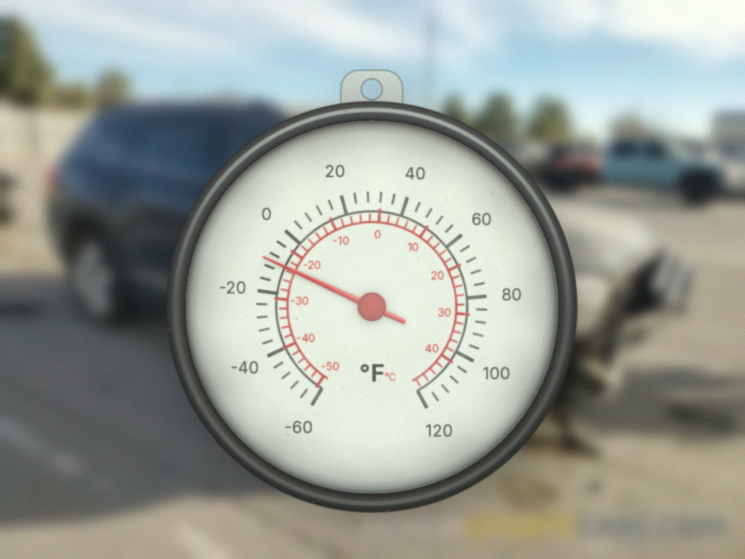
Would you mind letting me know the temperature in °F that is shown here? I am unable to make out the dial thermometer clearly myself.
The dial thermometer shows -10 °F
